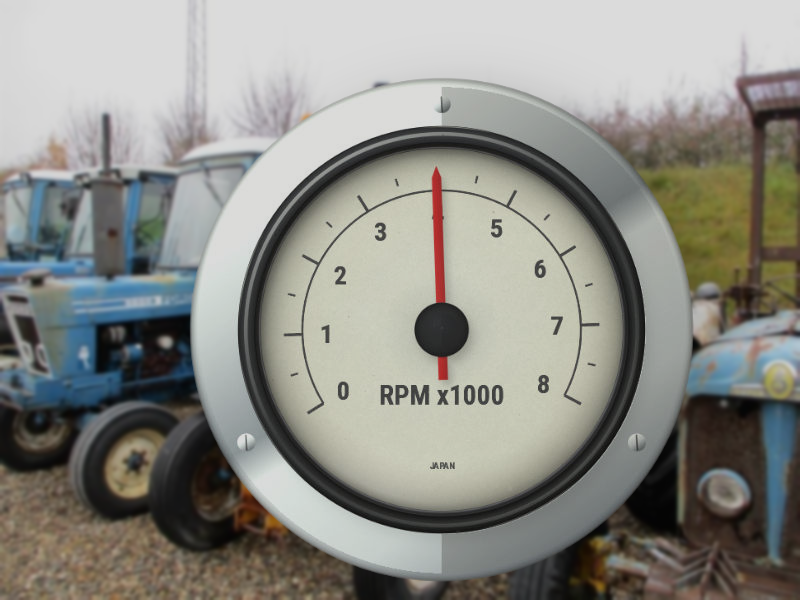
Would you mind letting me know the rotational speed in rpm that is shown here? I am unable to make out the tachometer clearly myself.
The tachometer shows 4000 rpm
